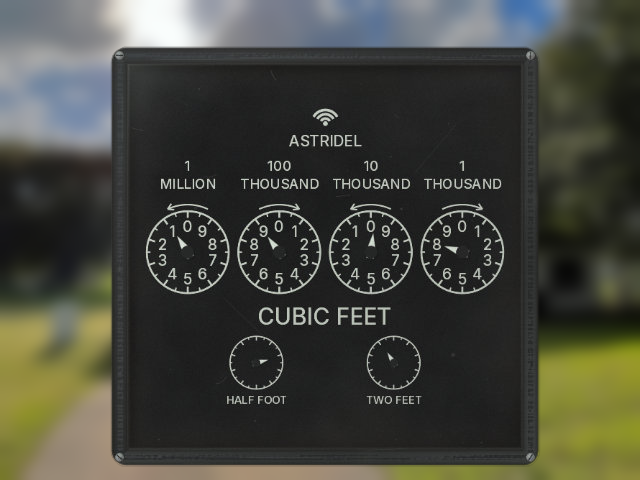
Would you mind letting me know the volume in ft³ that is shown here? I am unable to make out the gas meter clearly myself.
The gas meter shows 89800 ft³
